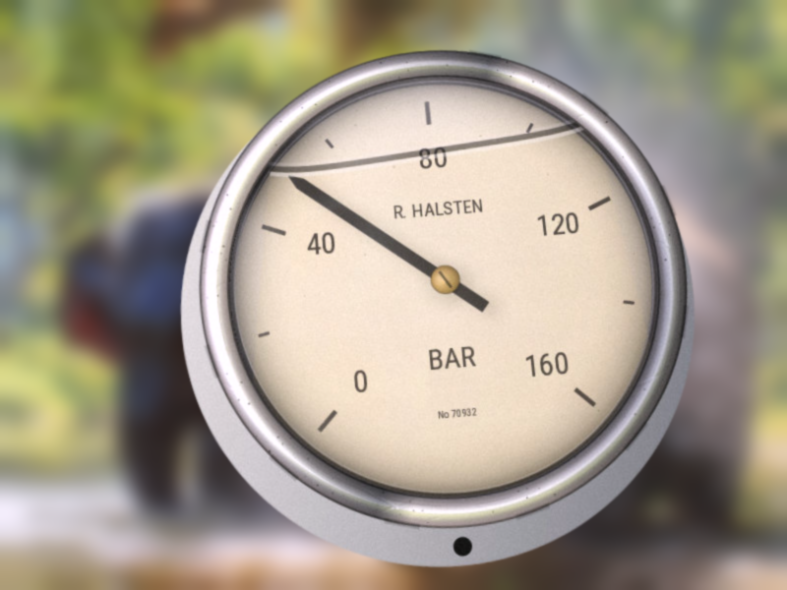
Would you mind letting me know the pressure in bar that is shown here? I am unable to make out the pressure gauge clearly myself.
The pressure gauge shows 50 bar
